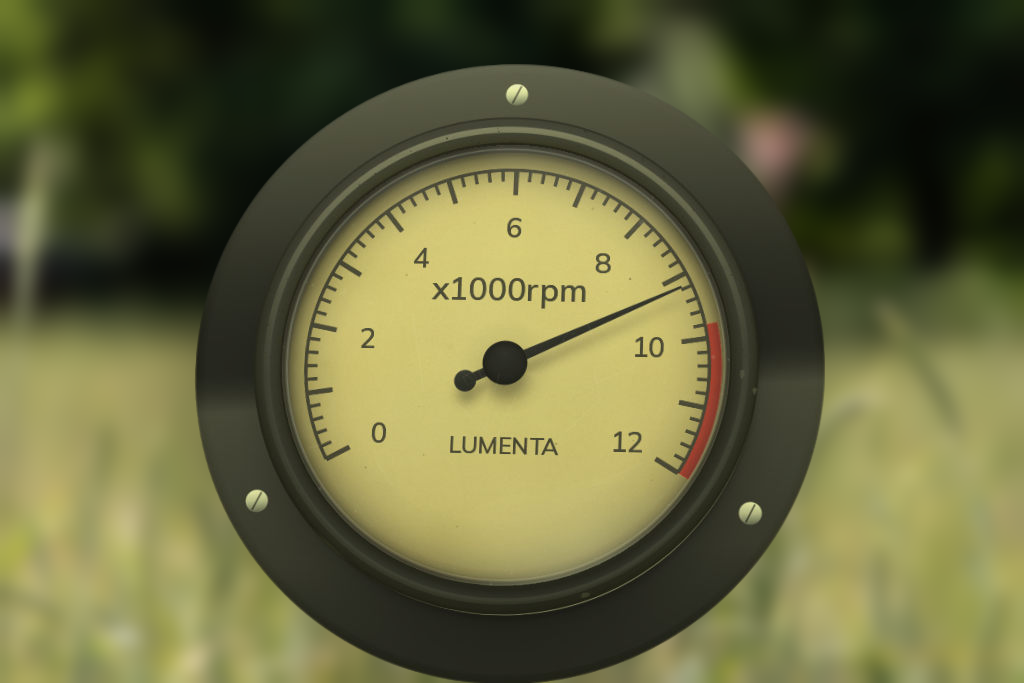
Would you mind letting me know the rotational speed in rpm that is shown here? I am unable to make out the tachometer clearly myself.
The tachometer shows 9200 rpm
